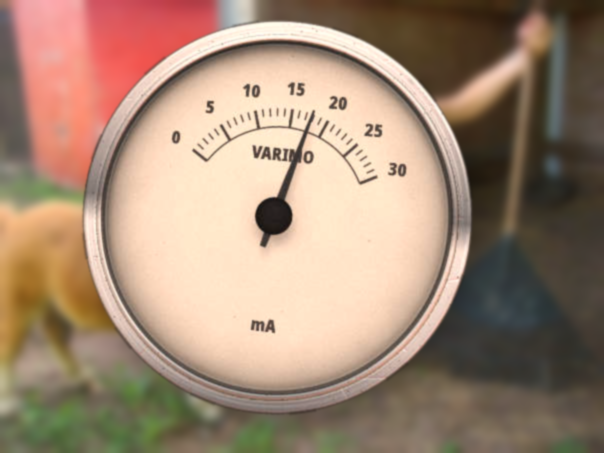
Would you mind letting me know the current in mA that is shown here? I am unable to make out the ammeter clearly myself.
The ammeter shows 18 mA
